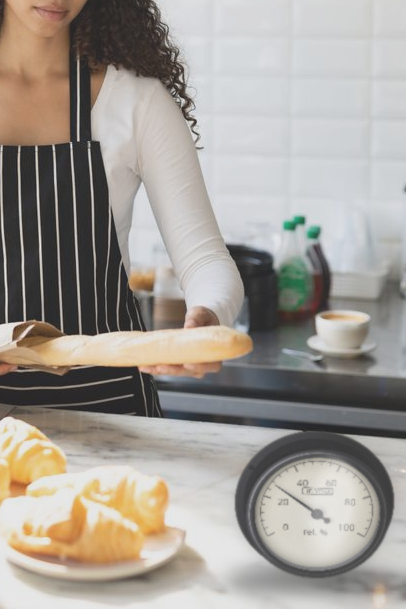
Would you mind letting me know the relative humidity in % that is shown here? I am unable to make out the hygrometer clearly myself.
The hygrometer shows 28 %
